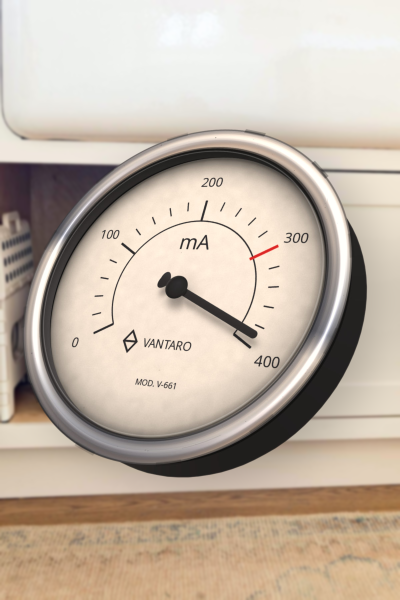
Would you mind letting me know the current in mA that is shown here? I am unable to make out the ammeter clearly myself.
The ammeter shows 390 mA
